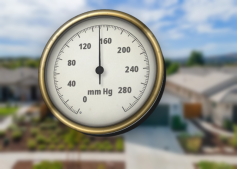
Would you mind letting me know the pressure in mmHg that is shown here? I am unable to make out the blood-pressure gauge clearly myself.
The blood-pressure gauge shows 150 mmHg
